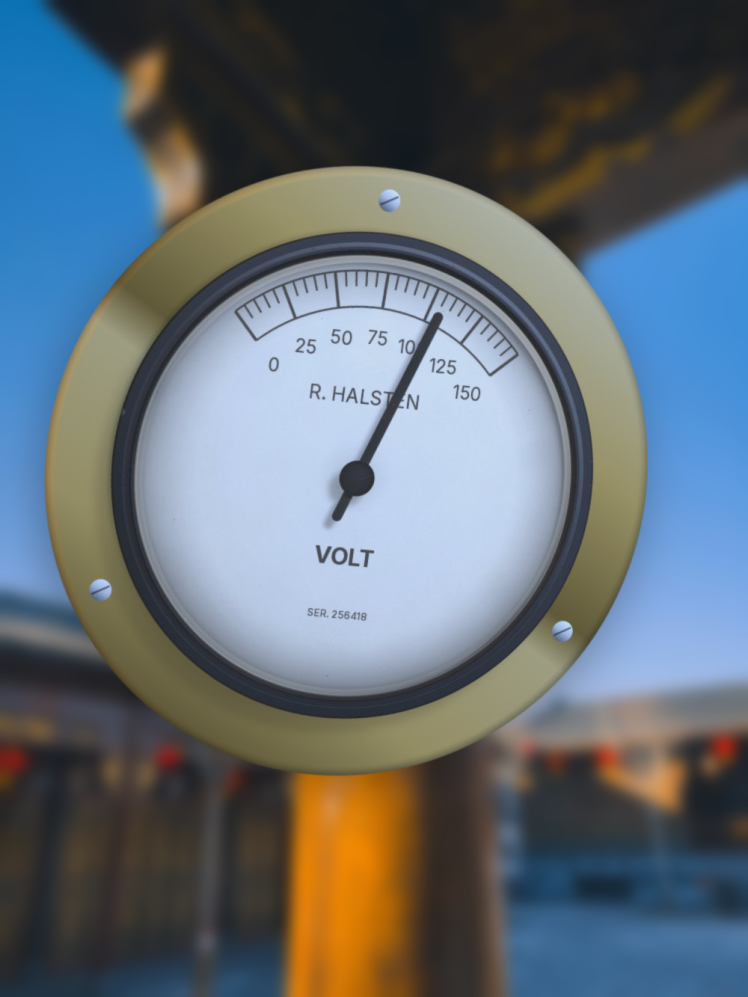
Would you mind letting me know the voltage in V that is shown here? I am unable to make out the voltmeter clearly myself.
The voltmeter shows 105 V
